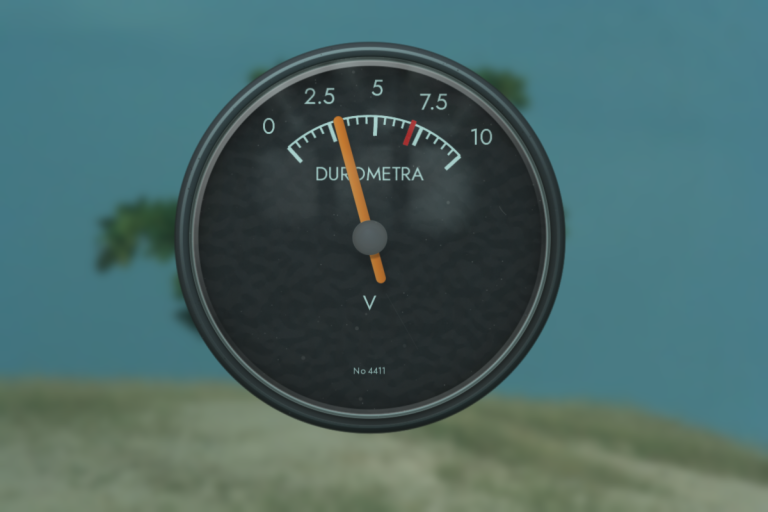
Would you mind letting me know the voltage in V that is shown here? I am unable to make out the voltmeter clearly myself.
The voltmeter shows 3 V
